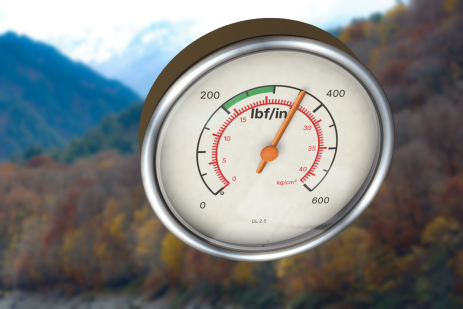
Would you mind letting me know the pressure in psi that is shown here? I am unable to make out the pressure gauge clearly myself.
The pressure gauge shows 350 psi
